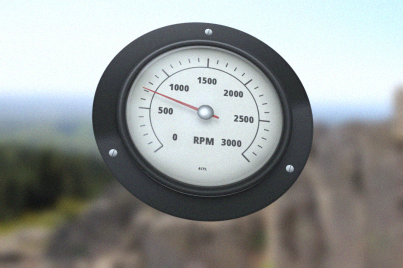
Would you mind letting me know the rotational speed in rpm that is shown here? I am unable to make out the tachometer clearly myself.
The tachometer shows 700 rpm
